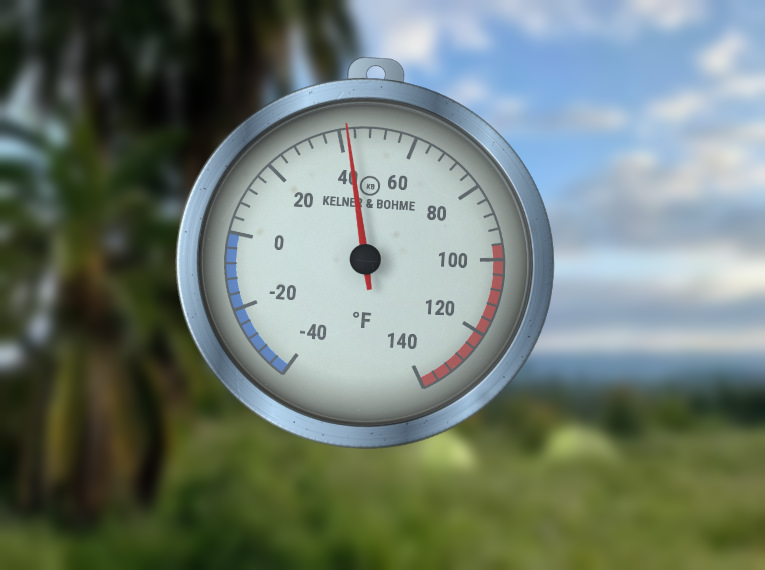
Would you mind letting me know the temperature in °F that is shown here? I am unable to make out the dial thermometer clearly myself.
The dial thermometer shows 42 °F
